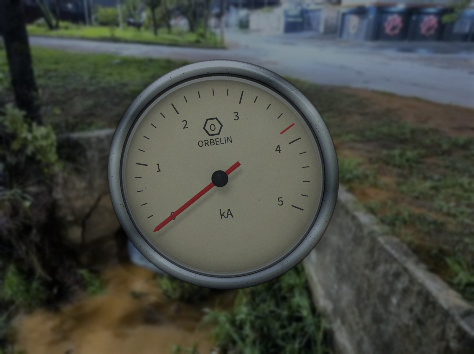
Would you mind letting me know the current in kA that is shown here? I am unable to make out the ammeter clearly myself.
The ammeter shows 0 kA
